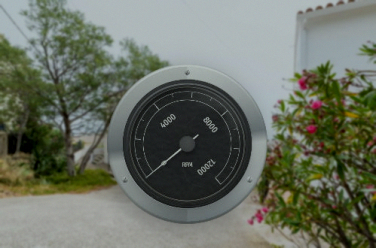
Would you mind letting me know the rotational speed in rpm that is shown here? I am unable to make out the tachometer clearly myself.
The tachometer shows 0 rpm
